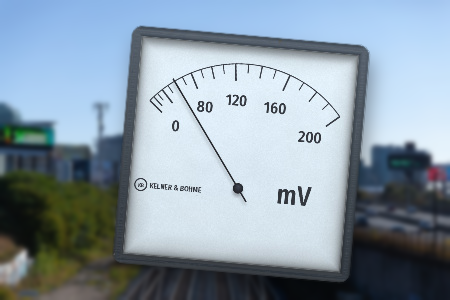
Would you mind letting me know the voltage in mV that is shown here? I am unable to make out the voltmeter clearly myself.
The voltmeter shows 60 mV
